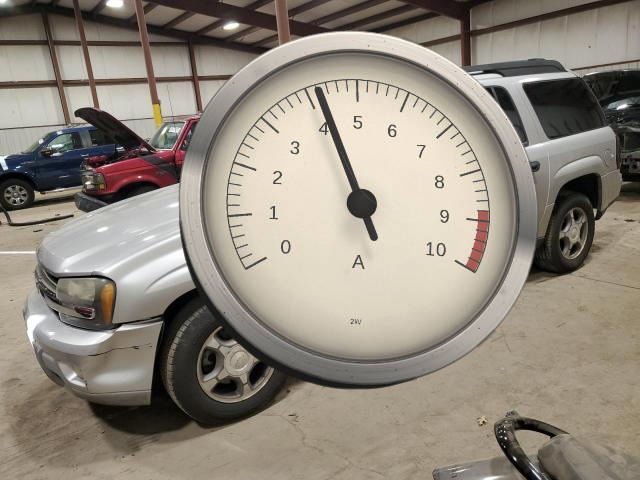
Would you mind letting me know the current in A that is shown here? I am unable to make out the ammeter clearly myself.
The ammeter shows 4.2 A
